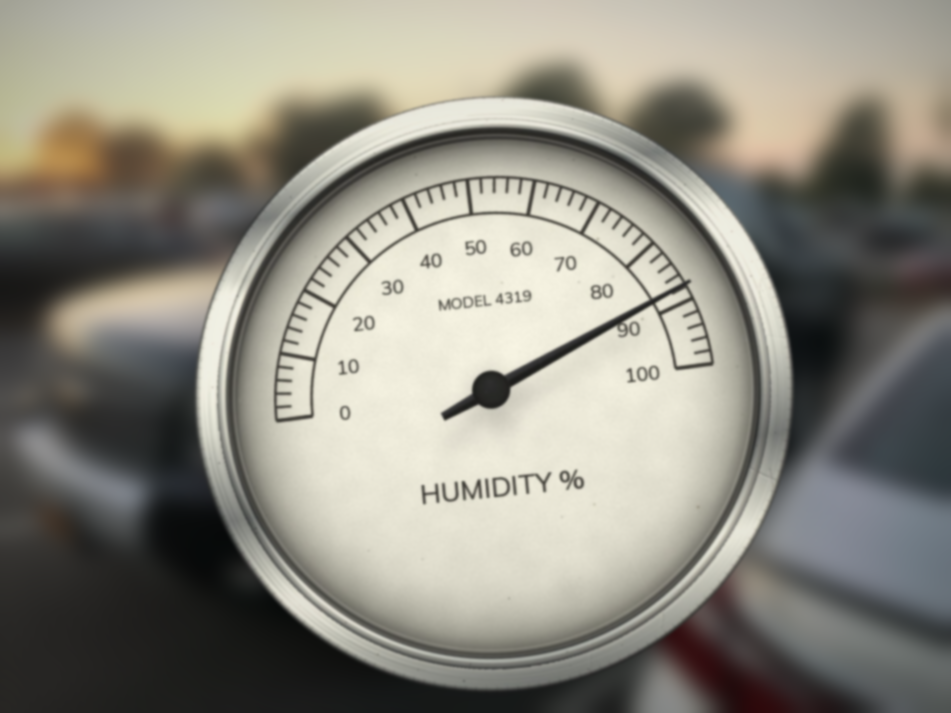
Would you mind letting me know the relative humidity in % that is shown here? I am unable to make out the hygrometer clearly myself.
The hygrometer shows 88 %
